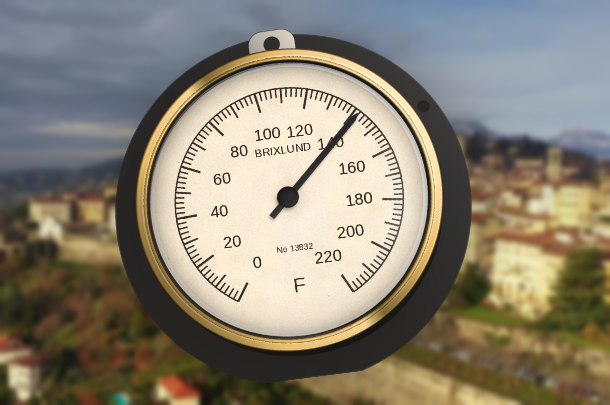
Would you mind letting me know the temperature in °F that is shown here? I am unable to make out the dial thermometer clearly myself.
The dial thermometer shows 142 °F
